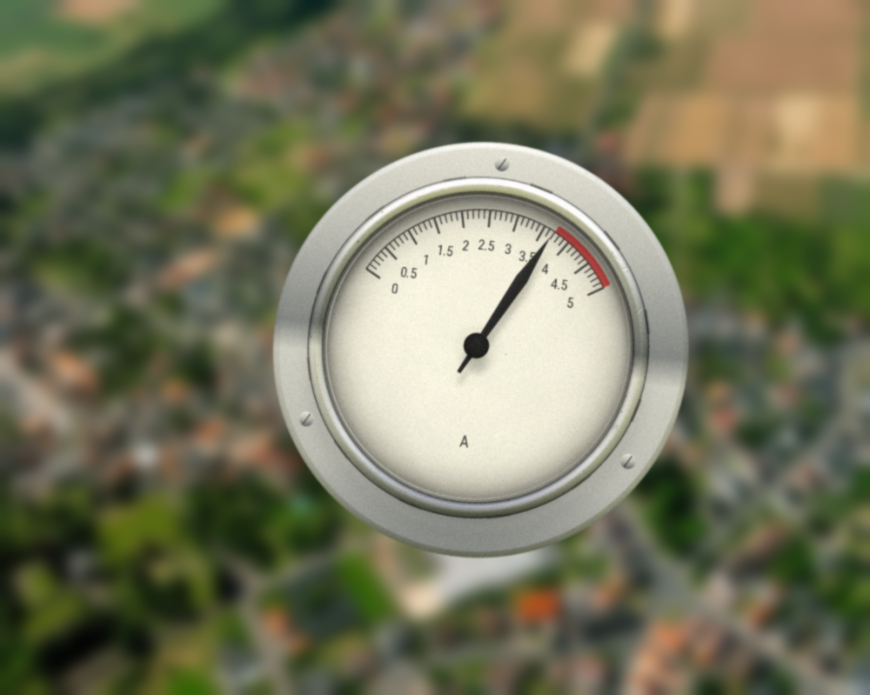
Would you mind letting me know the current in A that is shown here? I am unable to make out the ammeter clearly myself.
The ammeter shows 3.7 A
